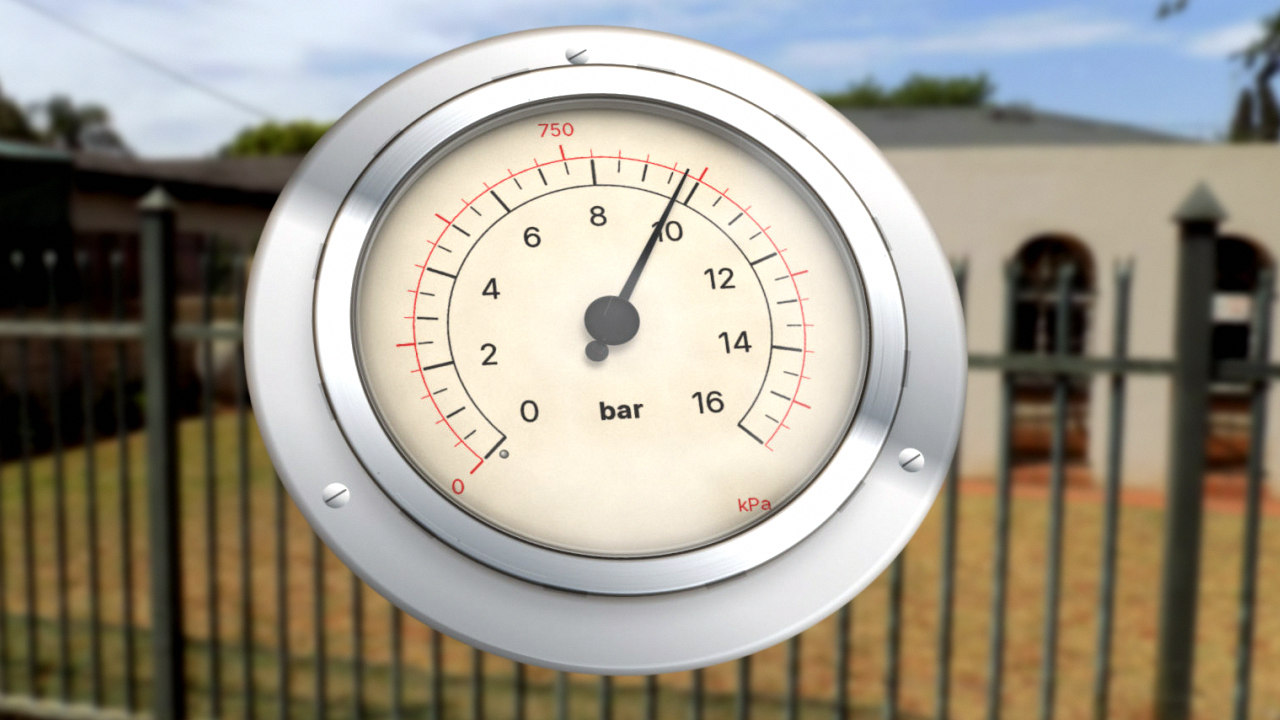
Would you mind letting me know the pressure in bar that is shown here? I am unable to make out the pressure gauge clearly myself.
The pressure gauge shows 9.75 bar
